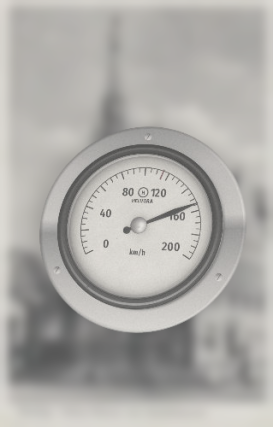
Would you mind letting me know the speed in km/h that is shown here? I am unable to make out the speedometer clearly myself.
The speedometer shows 155 km/h
